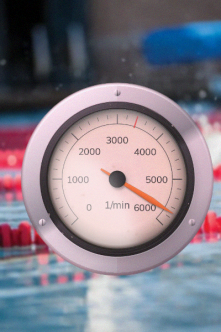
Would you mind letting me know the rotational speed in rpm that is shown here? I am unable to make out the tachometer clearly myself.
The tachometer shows 5700 rpm
